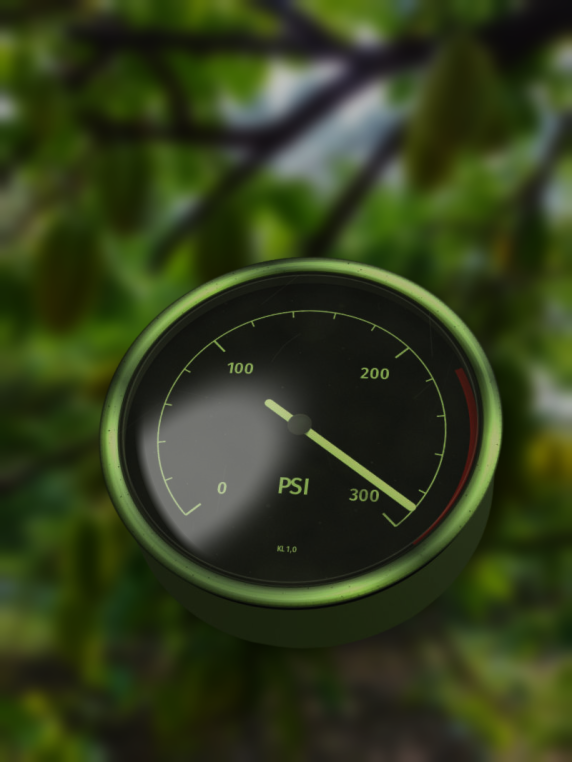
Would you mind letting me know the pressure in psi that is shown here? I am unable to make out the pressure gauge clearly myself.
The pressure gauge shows 290 psi
